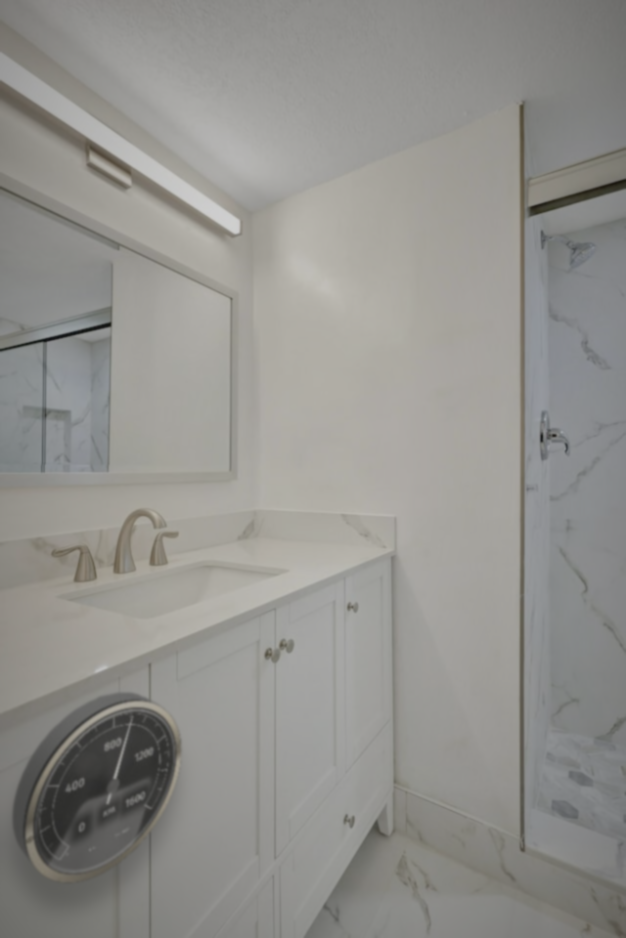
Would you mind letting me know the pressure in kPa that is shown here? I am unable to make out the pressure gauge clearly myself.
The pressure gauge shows 900 kPa
